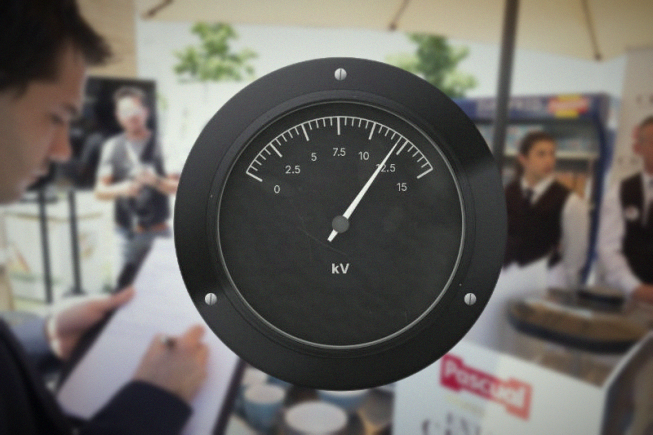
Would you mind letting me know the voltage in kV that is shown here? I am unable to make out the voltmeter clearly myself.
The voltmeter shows 12 kV
